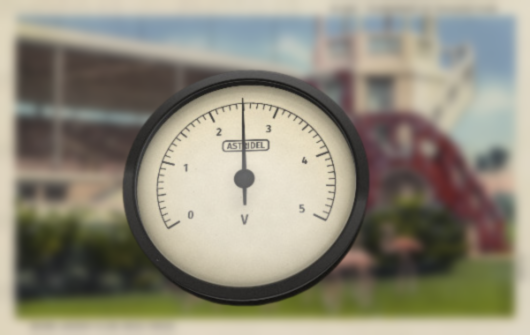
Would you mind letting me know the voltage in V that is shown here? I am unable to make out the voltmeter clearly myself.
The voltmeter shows 2.5 V
